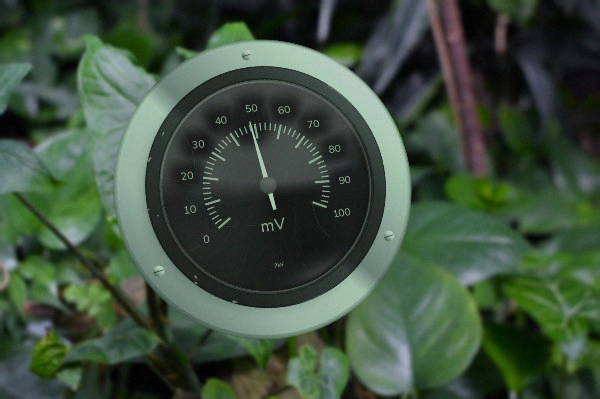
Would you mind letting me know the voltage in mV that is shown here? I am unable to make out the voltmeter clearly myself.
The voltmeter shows 48 mV
